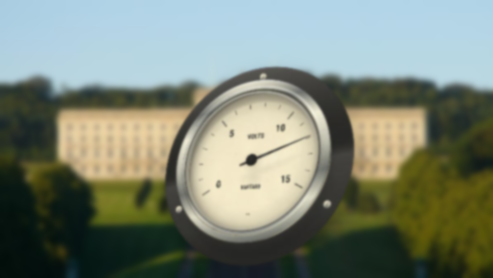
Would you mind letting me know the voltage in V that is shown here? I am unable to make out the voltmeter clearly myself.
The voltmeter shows 12 V
